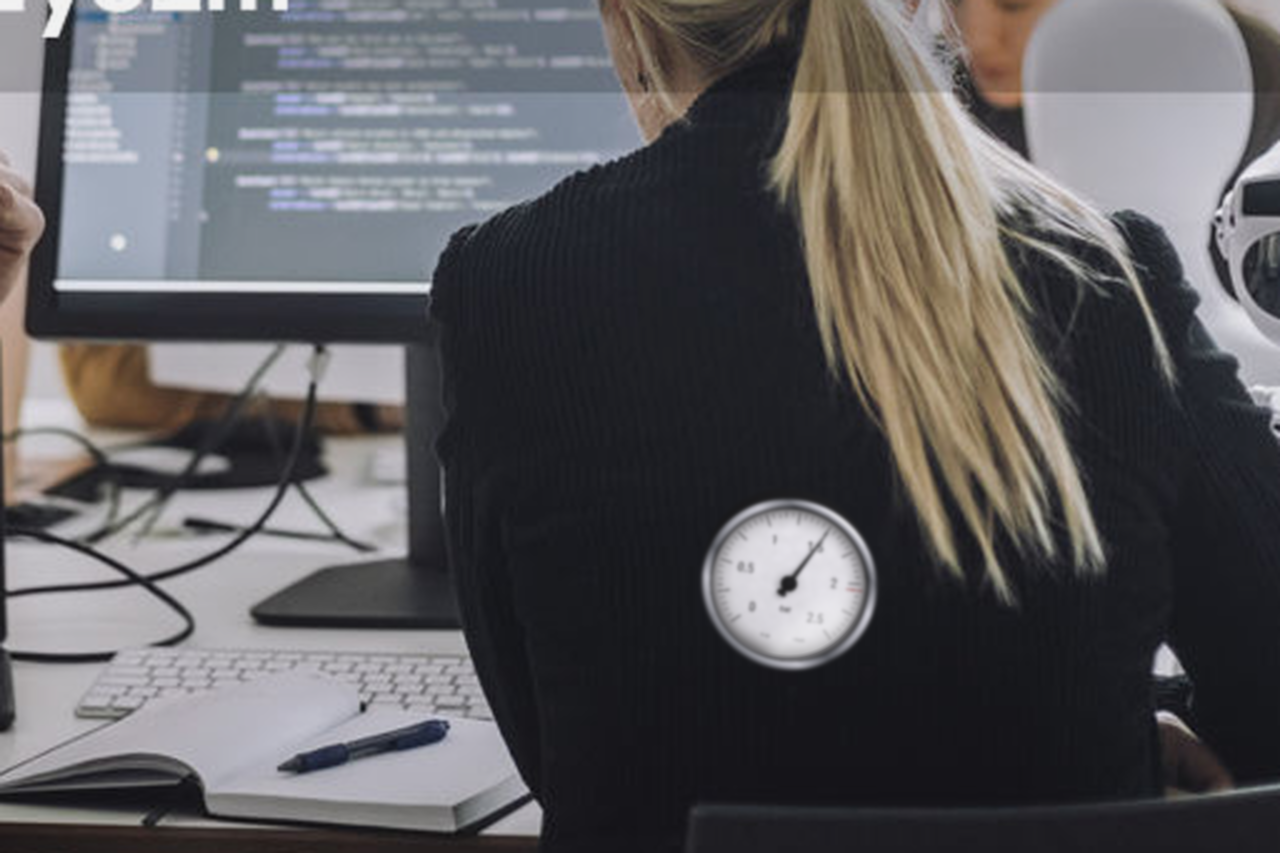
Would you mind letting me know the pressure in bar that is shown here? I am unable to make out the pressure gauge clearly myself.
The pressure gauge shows 1.5 bar
